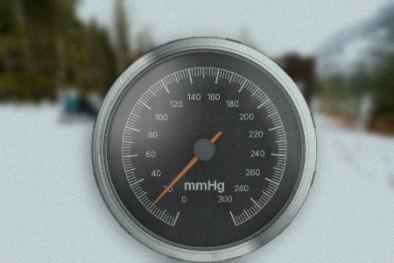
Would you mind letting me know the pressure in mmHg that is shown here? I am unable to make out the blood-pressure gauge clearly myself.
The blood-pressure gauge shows 20 mmHg
